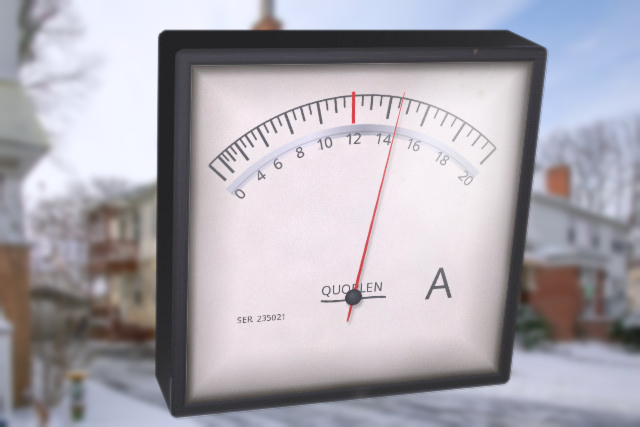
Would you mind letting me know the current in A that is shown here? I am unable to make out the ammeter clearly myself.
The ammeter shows 14.5 A
